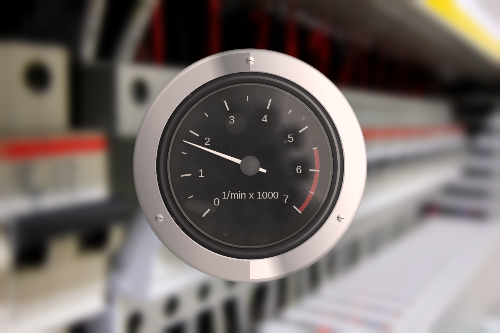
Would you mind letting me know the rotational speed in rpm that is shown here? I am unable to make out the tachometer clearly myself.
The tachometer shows 1750 rpm
